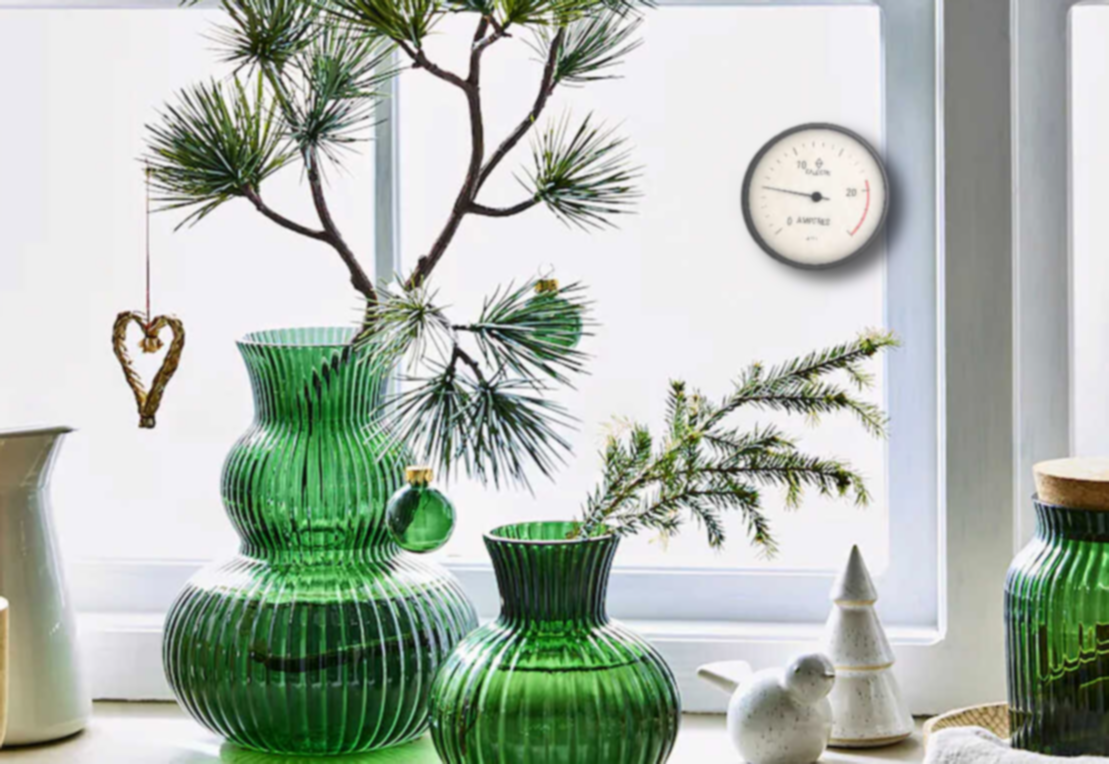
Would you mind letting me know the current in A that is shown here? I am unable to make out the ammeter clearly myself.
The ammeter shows 5 A
